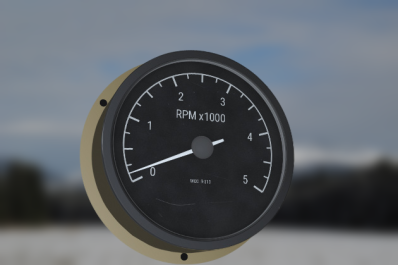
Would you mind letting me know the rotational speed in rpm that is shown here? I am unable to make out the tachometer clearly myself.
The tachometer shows 125 rpm
